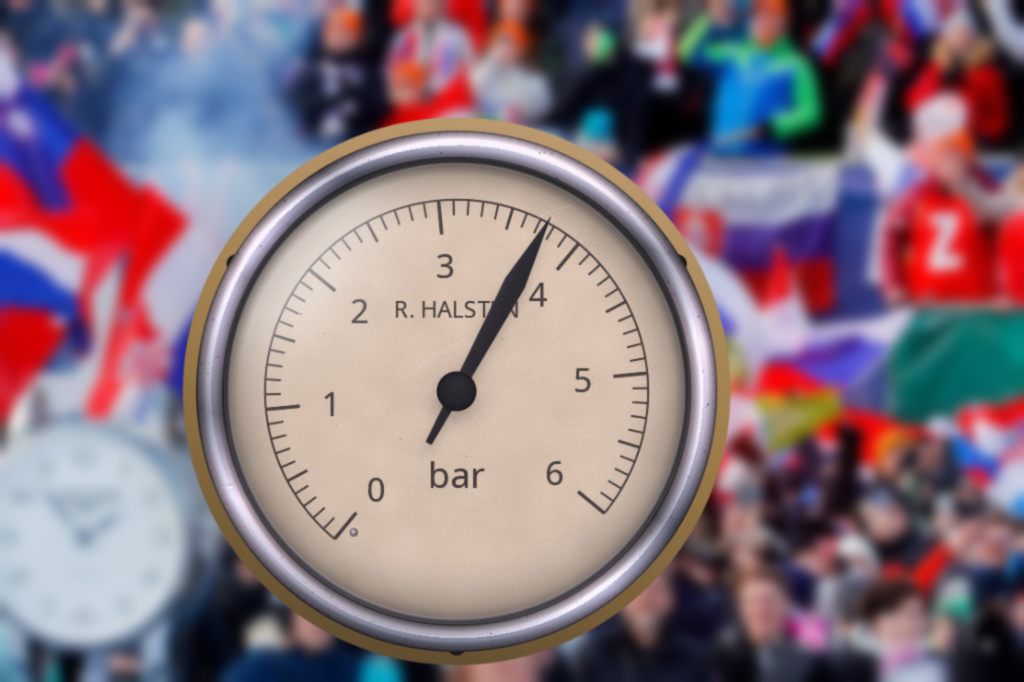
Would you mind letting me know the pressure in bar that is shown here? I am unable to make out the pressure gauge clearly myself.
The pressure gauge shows 3.75 bar
